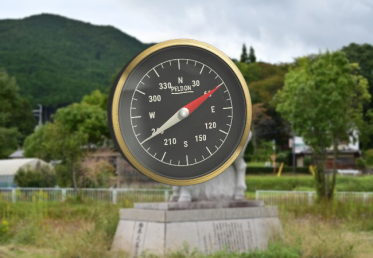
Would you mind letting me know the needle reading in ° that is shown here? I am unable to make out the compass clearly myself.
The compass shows 60 °
